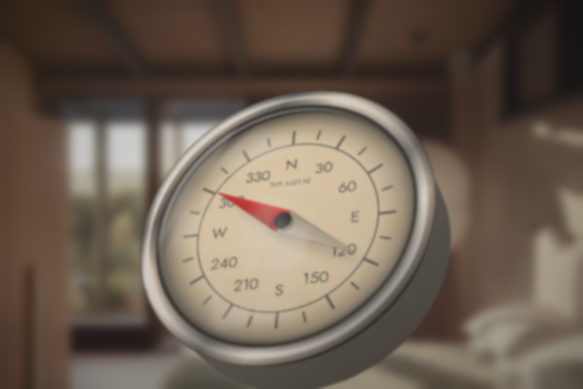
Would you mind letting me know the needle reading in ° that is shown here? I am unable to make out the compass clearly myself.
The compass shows 300 °
